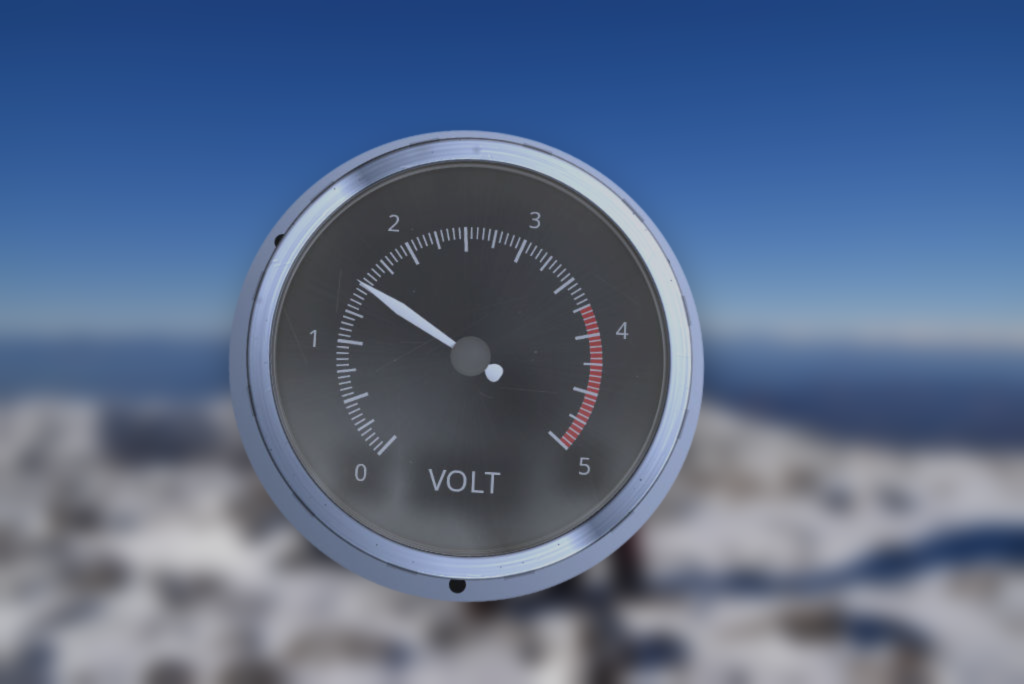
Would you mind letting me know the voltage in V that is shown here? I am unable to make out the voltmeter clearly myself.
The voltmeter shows 1.5 V
